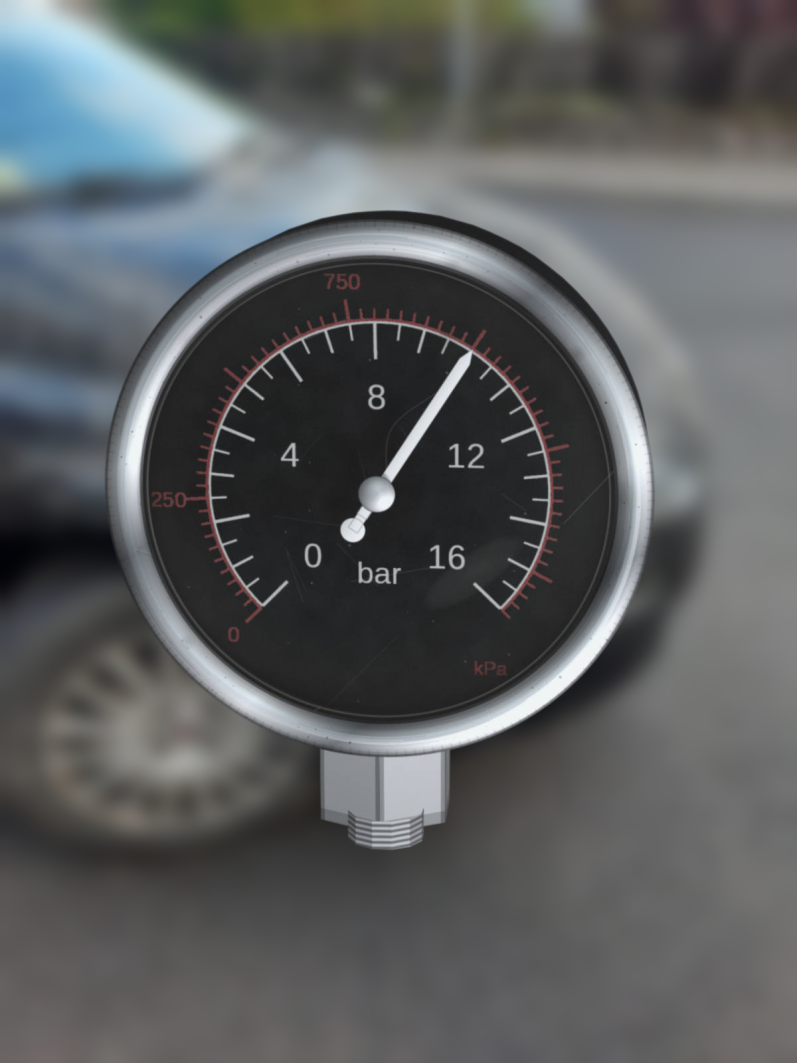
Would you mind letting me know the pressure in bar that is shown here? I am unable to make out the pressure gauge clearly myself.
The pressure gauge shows 10 bar
